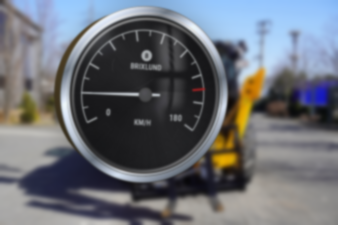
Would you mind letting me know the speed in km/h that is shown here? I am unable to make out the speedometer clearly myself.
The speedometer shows 20 km/h
